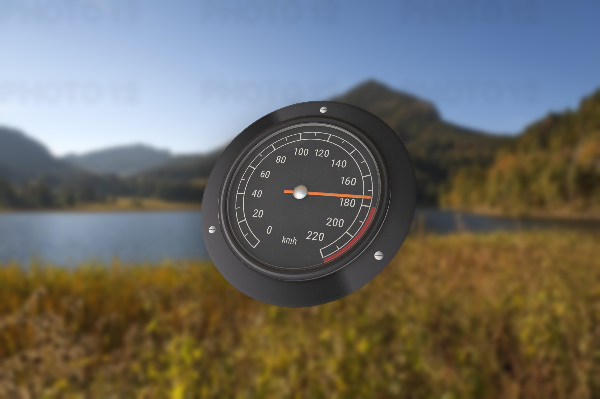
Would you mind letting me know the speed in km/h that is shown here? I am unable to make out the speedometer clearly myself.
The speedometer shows 175 km/h
